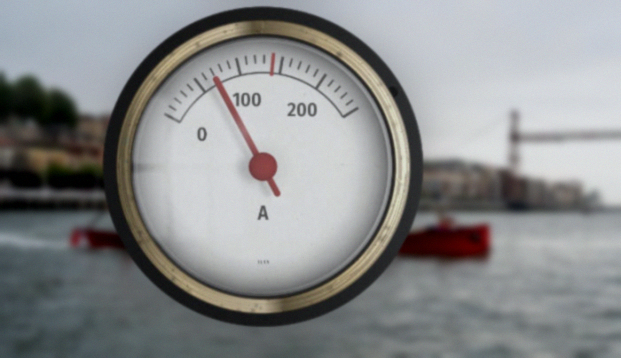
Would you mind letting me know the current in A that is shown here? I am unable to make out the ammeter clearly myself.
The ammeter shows 70 A
